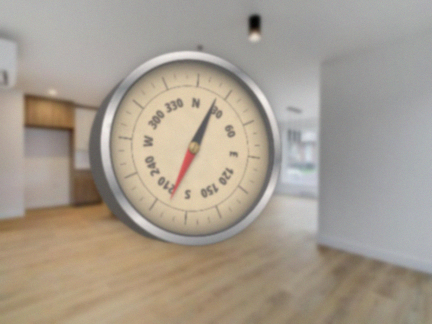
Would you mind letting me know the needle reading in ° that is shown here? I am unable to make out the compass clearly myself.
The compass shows 200 °
